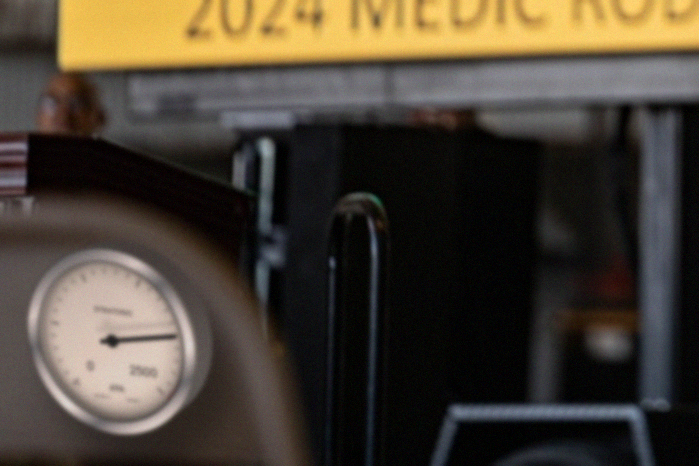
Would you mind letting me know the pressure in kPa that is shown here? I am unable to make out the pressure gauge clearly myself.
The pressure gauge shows 2000 kPa
